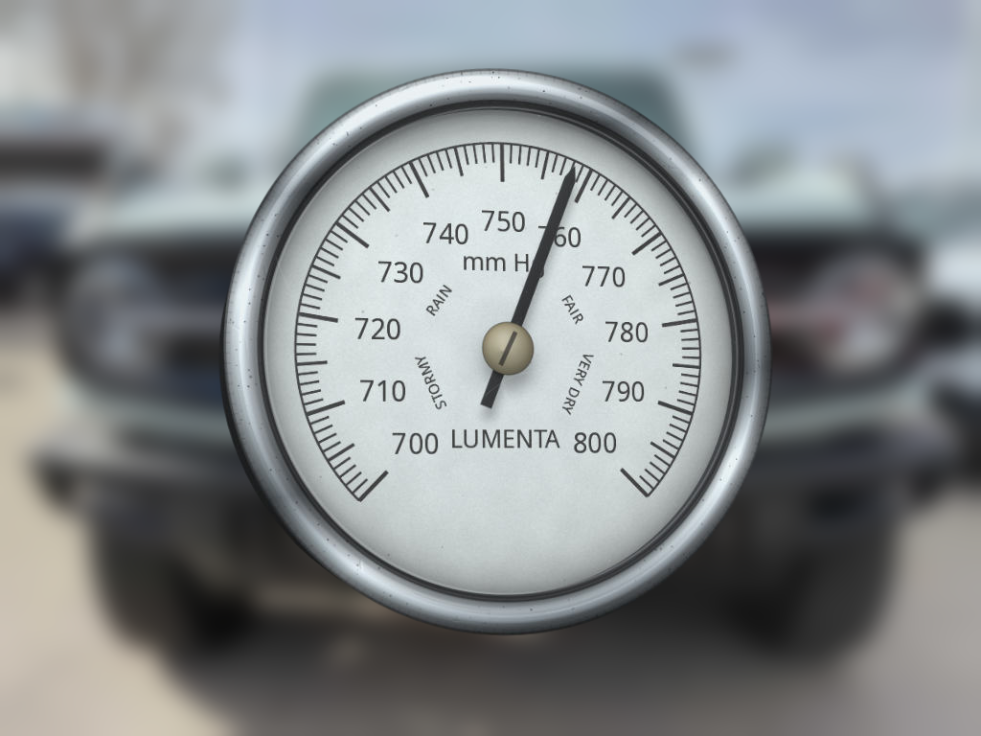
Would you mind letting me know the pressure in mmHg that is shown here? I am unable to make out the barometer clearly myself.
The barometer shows 758 mmHg
